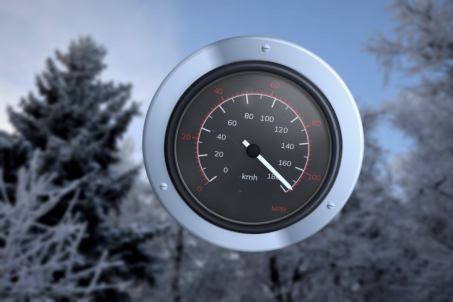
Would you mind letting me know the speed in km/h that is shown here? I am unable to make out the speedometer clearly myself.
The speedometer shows 175 km/h
